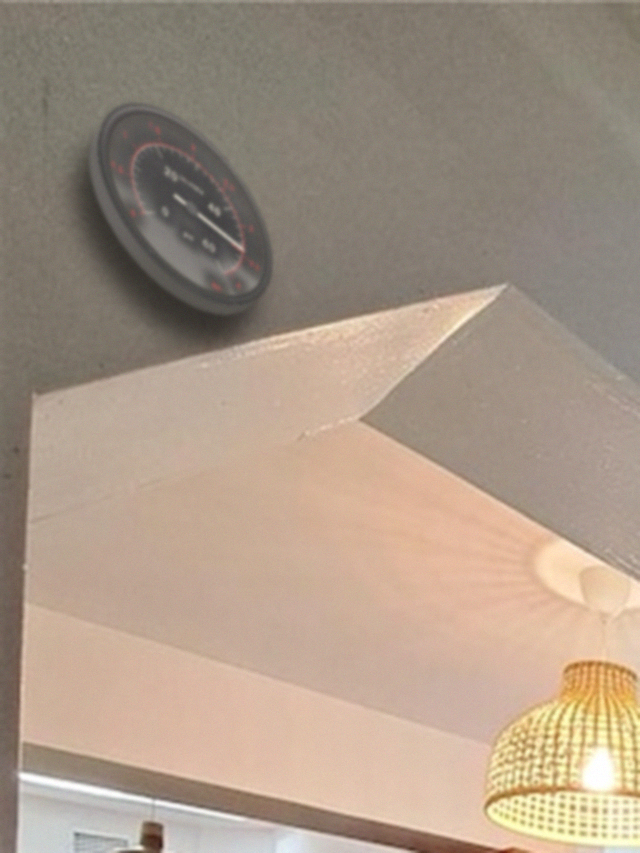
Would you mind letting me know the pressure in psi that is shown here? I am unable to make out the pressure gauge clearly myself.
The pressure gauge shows 50 psi
